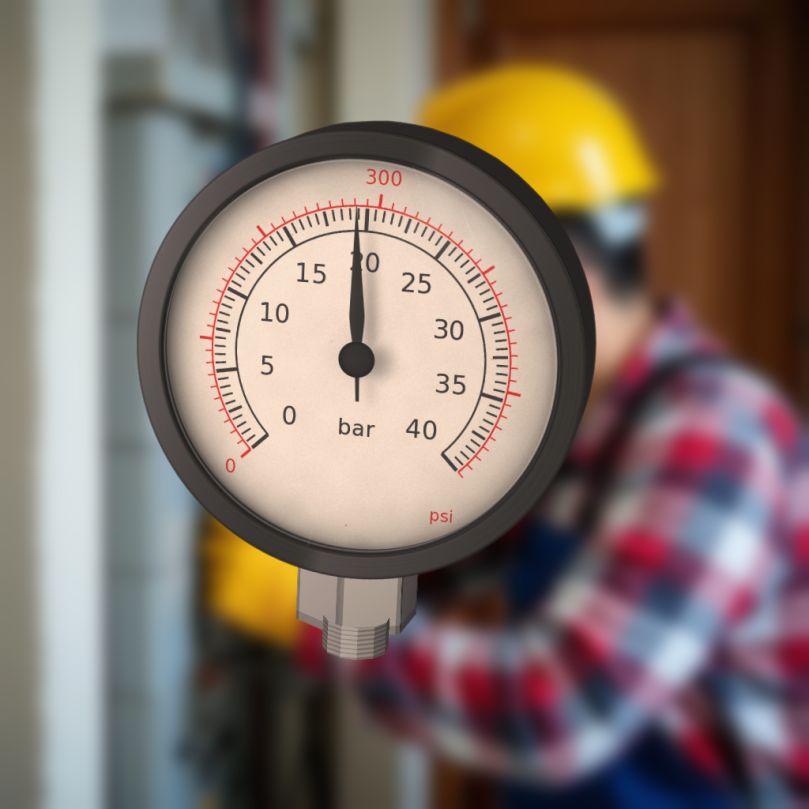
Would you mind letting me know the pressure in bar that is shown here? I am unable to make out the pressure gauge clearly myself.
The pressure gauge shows 19.5 bar
